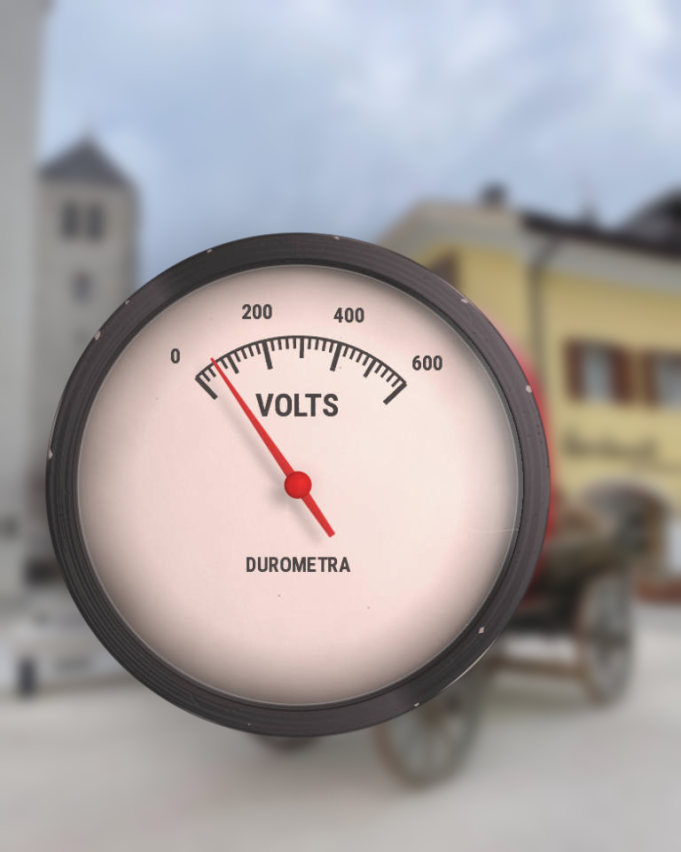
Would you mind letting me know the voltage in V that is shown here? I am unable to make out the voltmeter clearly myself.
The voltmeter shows 60 V
